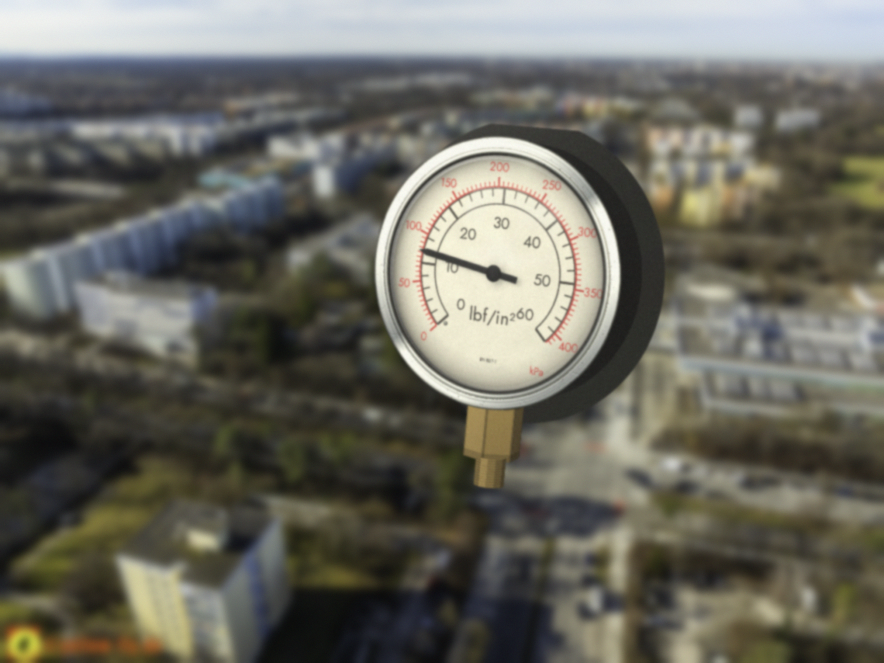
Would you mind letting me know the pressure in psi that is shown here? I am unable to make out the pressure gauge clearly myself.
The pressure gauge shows 12 psi
